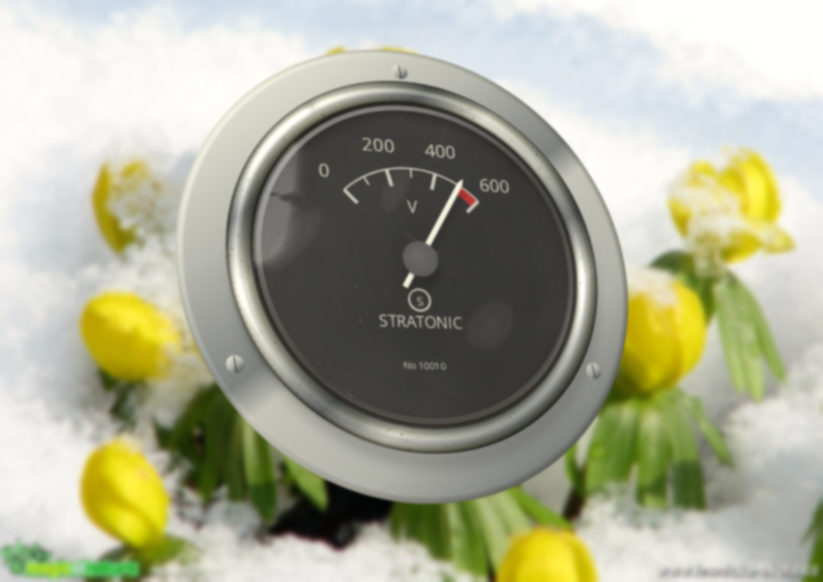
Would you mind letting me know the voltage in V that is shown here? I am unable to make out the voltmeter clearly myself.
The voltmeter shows 500 V
